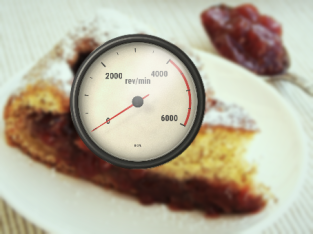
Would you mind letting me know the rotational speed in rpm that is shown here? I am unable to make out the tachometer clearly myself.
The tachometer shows 0 rpm
